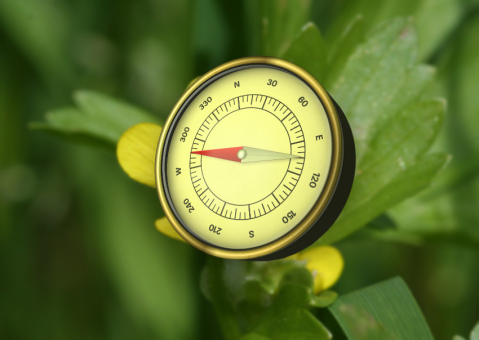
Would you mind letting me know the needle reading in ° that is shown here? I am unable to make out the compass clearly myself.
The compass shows 285 °
